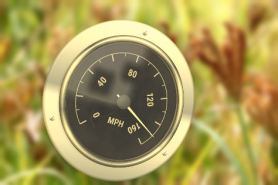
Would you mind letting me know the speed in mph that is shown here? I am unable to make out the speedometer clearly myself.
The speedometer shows 150 mph
